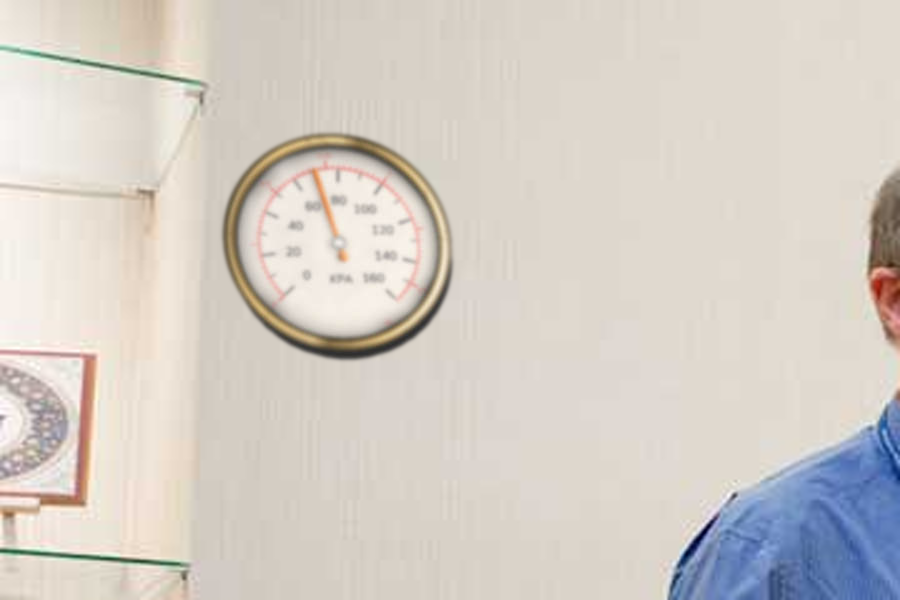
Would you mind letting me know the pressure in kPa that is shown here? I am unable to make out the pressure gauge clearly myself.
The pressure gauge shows 70 kPa
